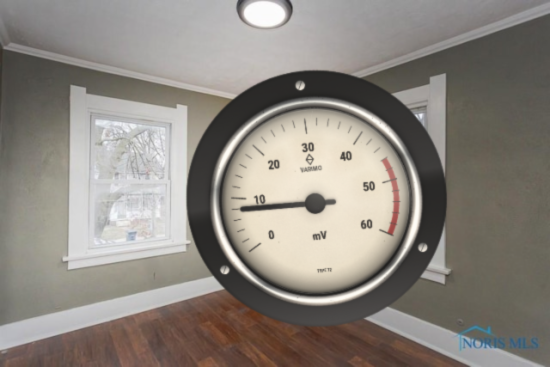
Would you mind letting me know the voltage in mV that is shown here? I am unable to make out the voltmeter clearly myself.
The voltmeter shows 8 mV
